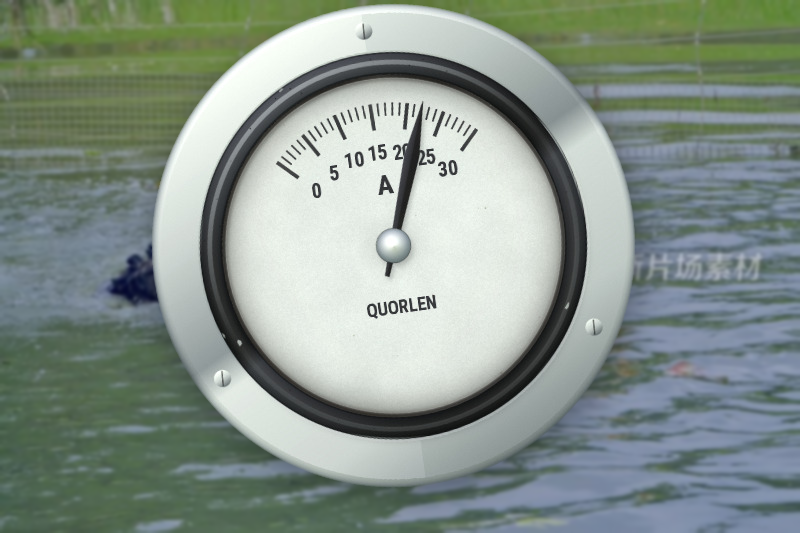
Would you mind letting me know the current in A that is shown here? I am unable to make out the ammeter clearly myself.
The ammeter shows 22 A
